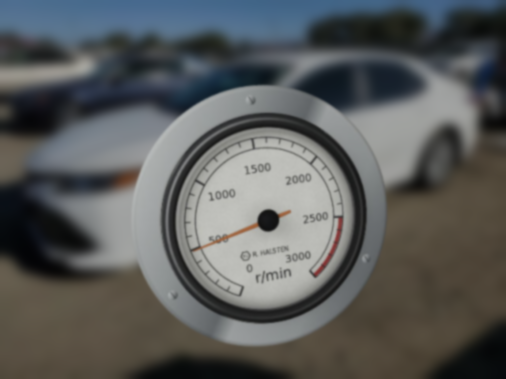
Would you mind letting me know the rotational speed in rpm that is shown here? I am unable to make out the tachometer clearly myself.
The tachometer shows 500 rpm
